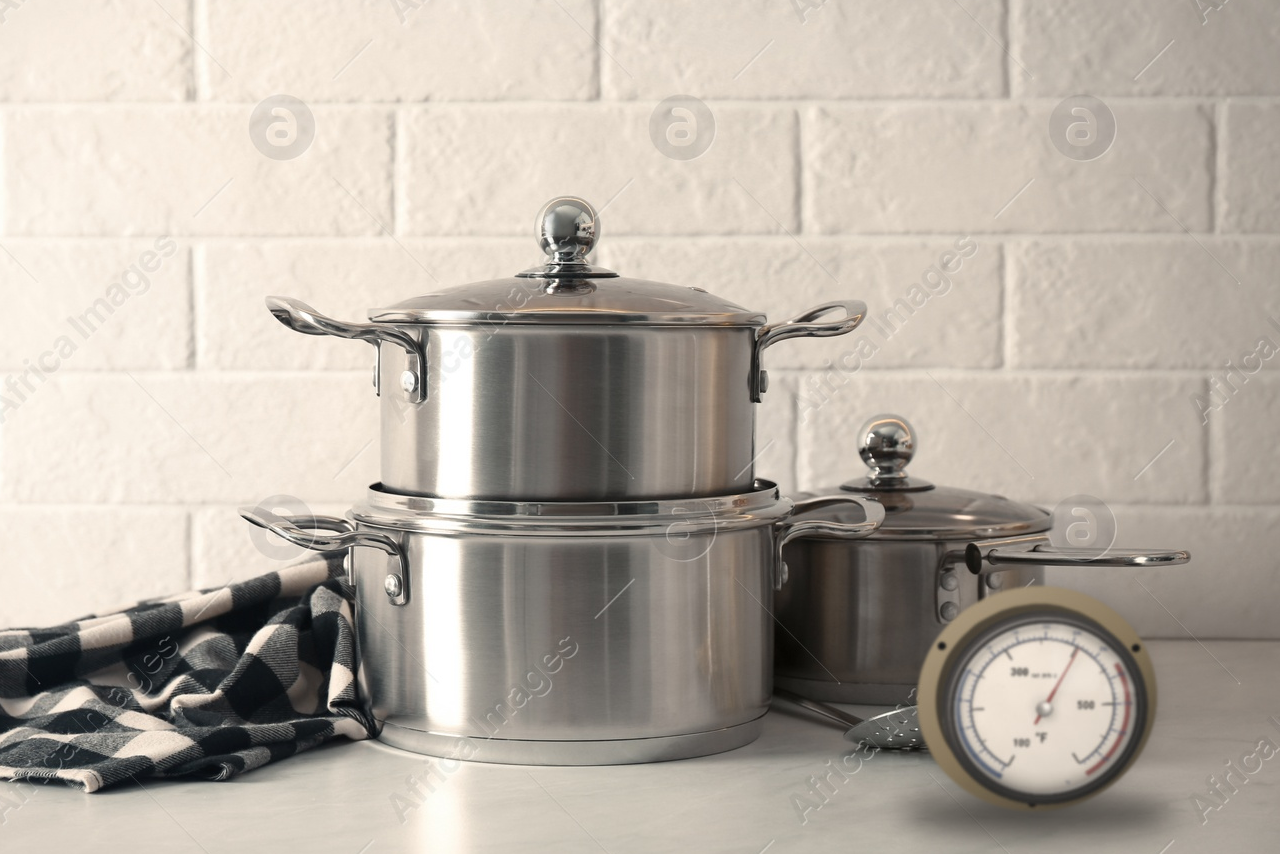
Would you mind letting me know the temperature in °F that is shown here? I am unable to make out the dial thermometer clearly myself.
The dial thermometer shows 400 °F
